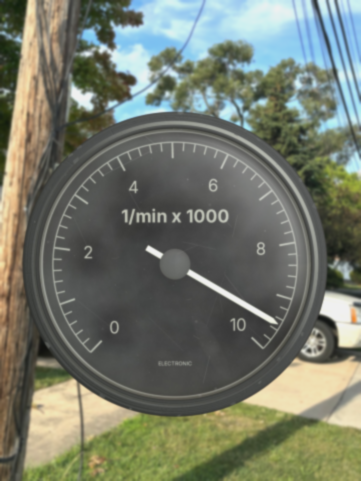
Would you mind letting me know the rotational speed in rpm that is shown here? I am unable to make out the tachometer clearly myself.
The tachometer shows 9500 rpm
